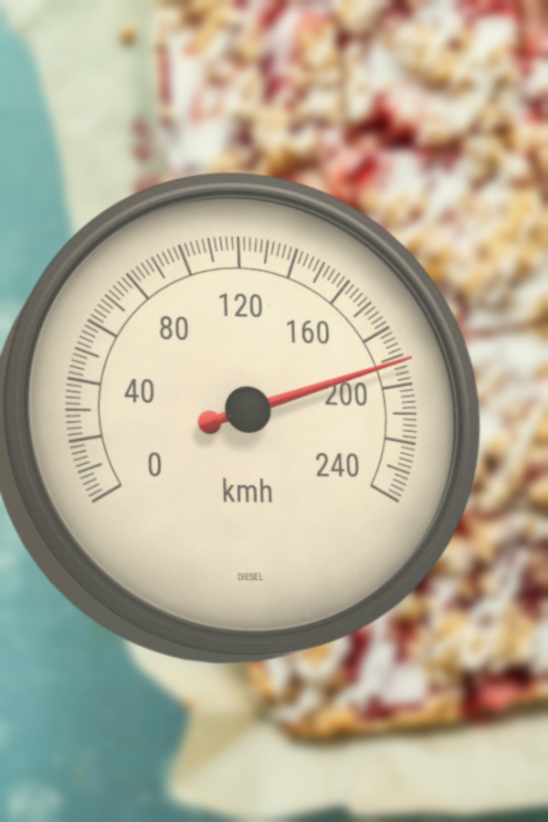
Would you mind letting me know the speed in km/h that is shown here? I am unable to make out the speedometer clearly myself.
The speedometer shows 192 km/h
